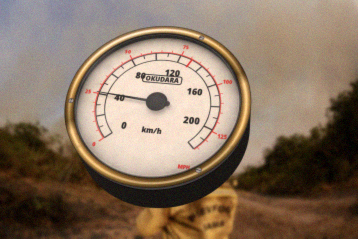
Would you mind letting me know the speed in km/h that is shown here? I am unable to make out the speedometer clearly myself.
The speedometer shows 40 km/h
